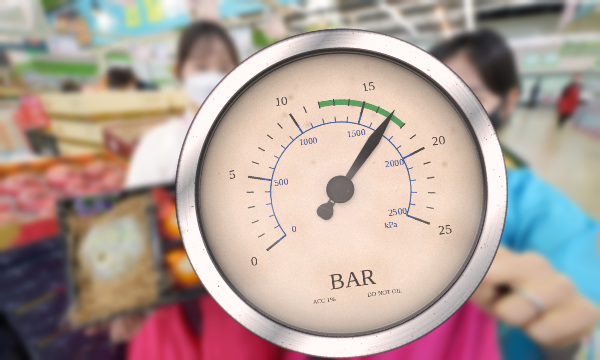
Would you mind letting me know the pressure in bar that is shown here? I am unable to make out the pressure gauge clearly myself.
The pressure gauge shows 17 bar
